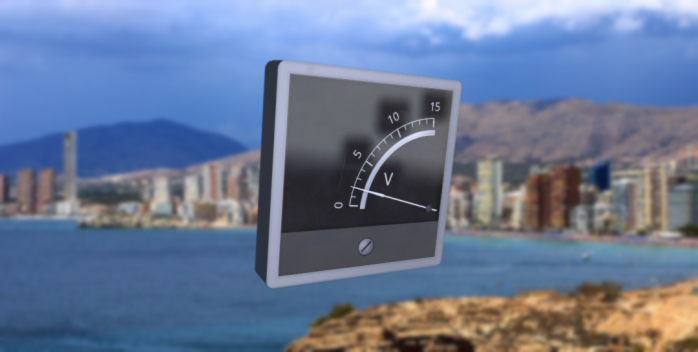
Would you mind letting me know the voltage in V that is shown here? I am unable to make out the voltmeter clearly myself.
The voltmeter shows 2 V
